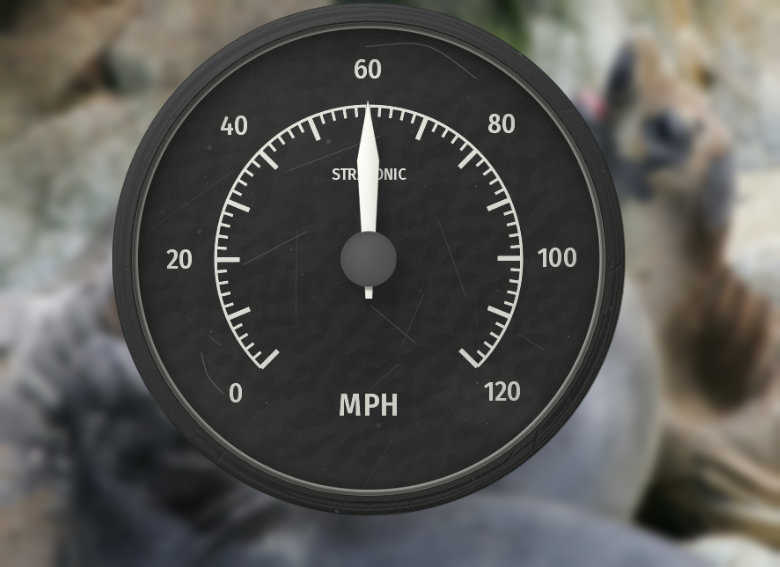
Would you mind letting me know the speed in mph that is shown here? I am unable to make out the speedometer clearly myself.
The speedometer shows 60 mph
